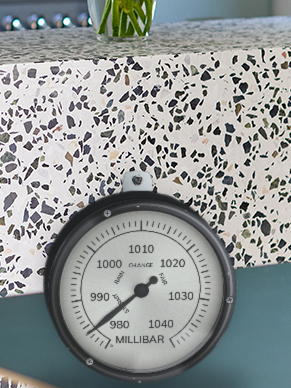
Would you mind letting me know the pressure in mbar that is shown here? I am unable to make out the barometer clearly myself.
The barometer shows 984 mbar
